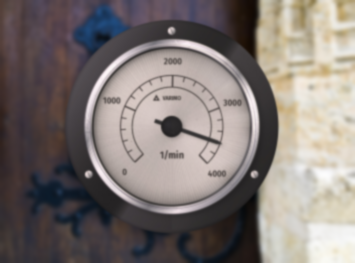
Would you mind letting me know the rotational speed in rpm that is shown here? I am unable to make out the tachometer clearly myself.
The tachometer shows 3600 rpm
